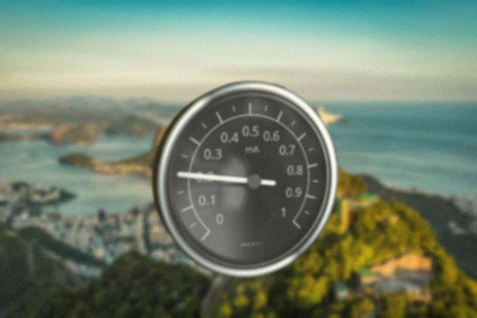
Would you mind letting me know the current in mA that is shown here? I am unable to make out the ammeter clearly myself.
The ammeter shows 0.2 mA
